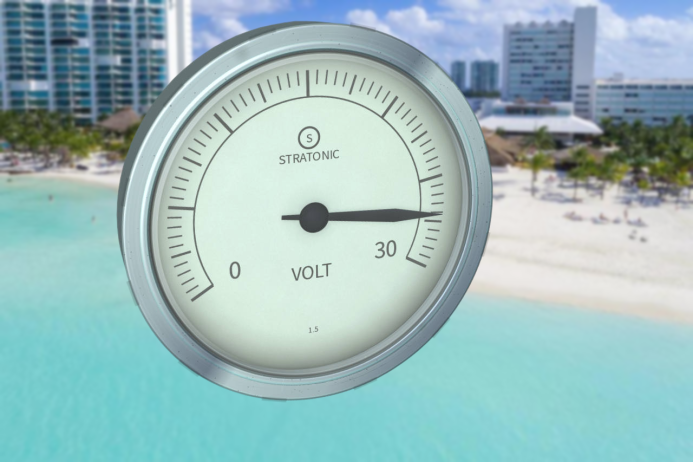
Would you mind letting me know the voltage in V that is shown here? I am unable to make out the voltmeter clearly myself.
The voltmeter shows 27 V
